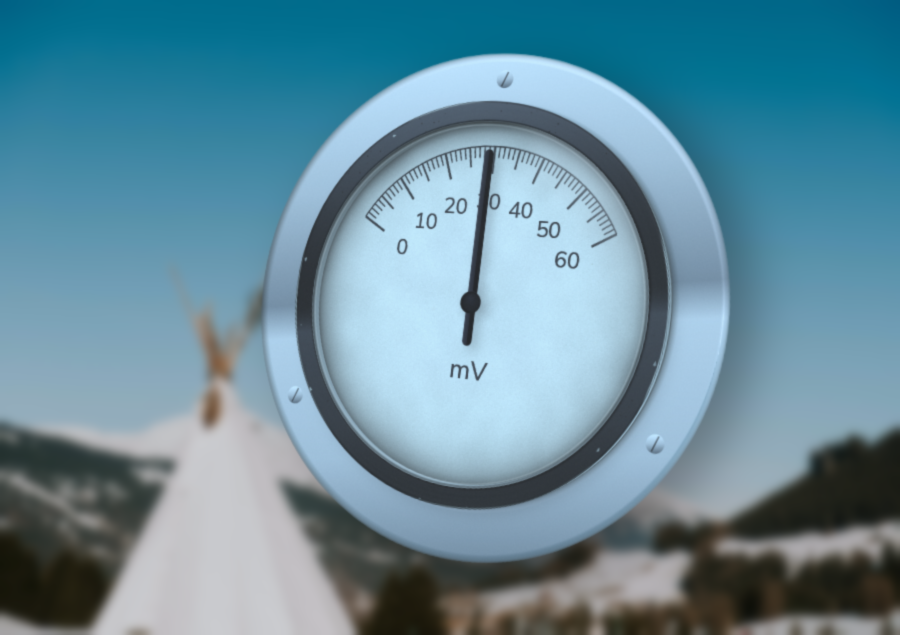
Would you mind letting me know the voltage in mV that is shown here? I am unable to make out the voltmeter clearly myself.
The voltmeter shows 30 mV
